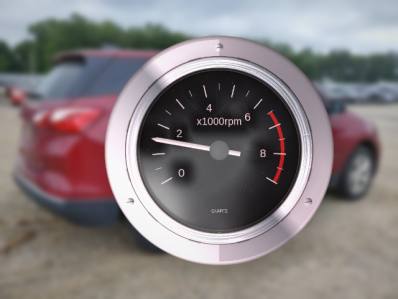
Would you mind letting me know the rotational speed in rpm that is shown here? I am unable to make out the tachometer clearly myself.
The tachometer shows 1500 rpm
